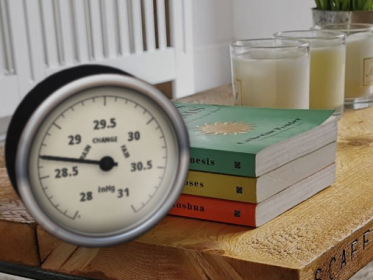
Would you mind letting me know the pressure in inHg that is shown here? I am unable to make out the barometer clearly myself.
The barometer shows 28.7 inHg
